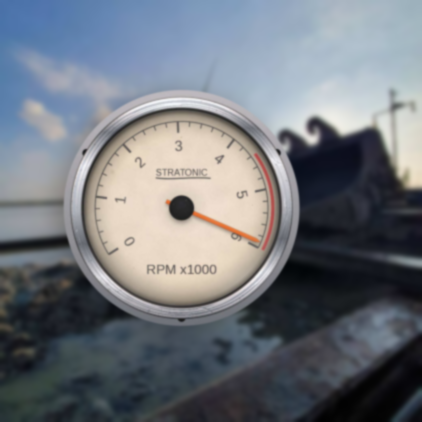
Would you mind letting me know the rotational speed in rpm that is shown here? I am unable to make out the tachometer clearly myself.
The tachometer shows 5900 rpm
